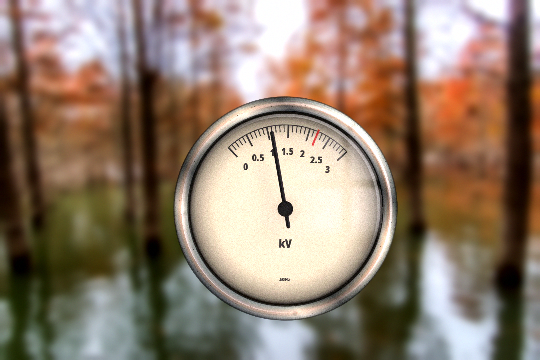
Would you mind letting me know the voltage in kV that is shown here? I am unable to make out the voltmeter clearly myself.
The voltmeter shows 1.1 kV
